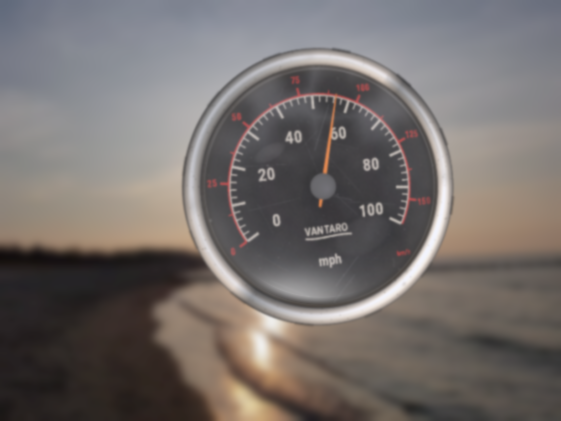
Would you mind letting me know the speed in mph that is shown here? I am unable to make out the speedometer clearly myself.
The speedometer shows 56 mph
